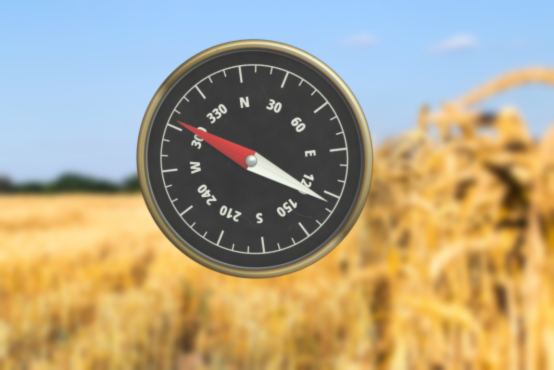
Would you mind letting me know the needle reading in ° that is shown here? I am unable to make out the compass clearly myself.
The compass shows 305 °
